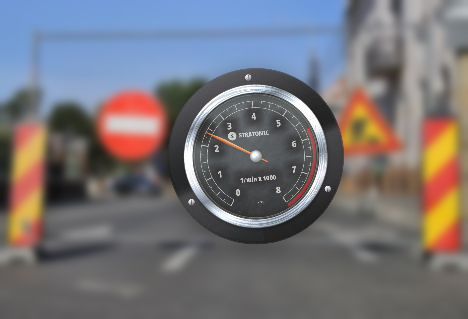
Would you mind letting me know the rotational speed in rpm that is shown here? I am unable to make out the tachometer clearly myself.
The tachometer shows 2375 rpm
